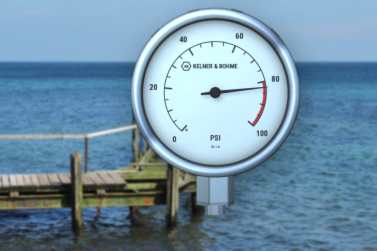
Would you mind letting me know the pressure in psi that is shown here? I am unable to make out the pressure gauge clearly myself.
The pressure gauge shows 82.5 psi
